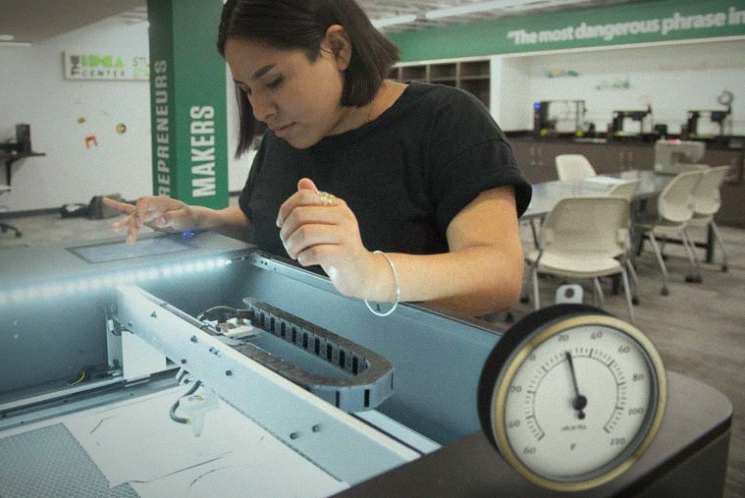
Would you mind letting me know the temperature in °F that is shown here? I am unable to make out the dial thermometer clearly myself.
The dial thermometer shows 20 °F
